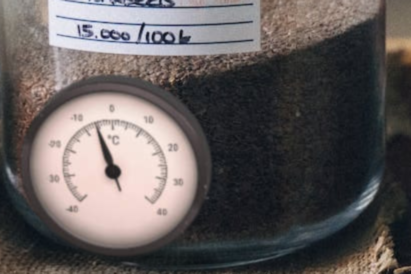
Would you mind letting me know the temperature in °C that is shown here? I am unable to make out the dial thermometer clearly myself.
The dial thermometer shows -5 °C
